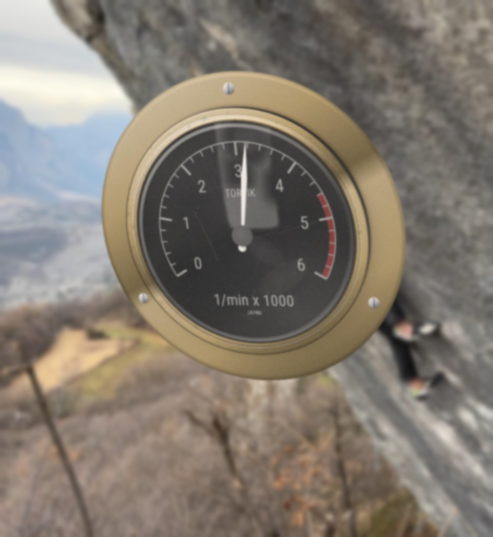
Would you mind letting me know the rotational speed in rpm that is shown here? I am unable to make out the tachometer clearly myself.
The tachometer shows 3200 rpm
